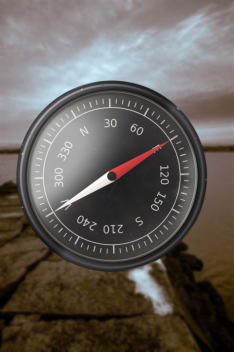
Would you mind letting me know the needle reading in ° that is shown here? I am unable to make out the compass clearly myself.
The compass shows 90 °
